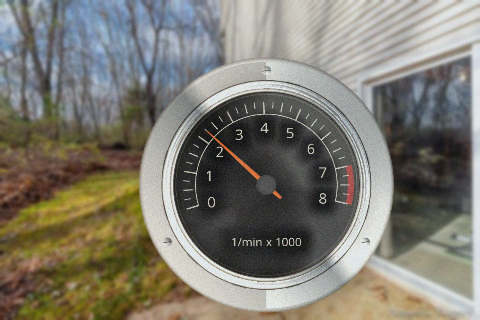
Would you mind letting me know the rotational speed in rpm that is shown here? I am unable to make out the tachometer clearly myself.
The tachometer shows 2250 rpm
